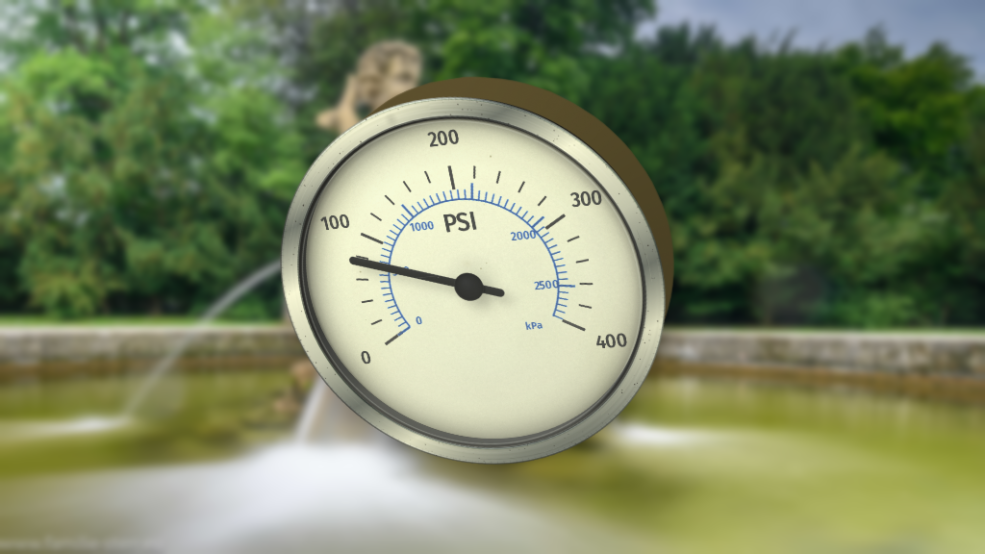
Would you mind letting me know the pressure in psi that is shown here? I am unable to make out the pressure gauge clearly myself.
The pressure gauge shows 80 psi
